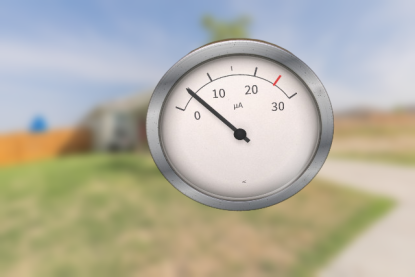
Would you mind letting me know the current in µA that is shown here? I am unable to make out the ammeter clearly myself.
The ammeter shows 5 µA
